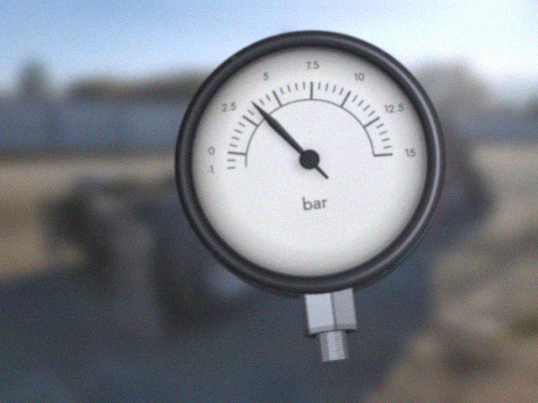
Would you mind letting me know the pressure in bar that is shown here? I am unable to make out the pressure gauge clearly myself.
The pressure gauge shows 3.5 bar
